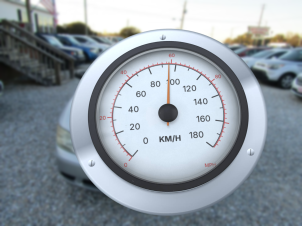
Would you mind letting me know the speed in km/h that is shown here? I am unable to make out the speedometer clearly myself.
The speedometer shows 95 km/h
